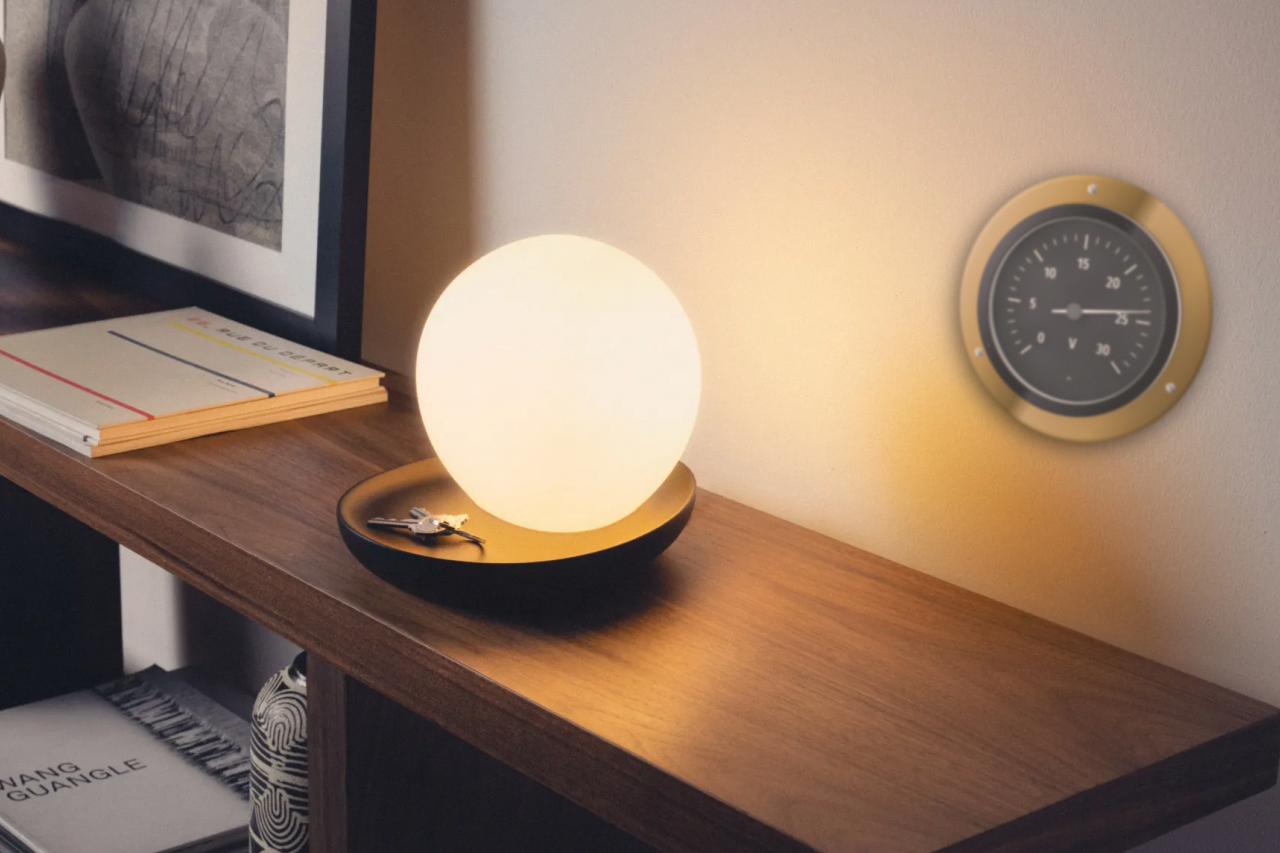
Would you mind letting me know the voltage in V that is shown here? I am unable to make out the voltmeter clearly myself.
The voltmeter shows 24 V
